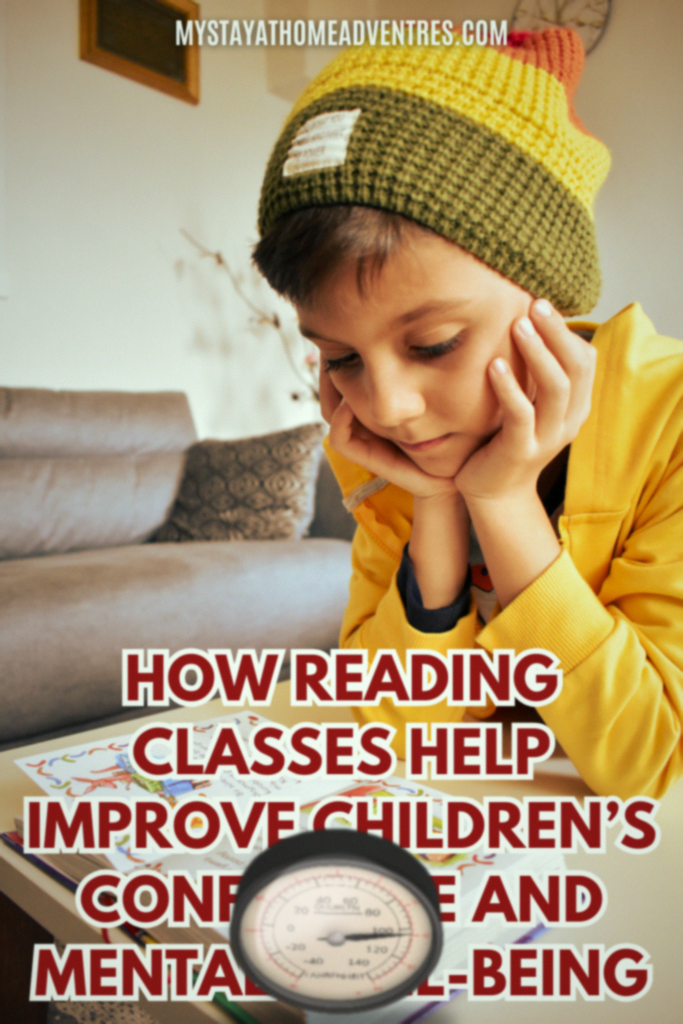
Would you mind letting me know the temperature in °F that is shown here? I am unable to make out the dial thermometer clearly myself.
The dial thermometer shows 100 °F
